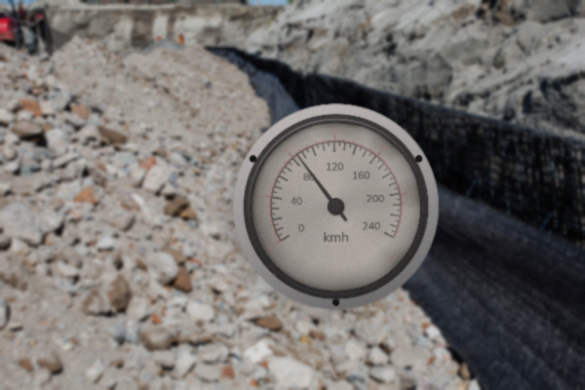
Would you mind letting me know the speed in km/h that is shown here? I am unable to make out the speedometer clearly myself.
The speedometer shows 85 km/h
